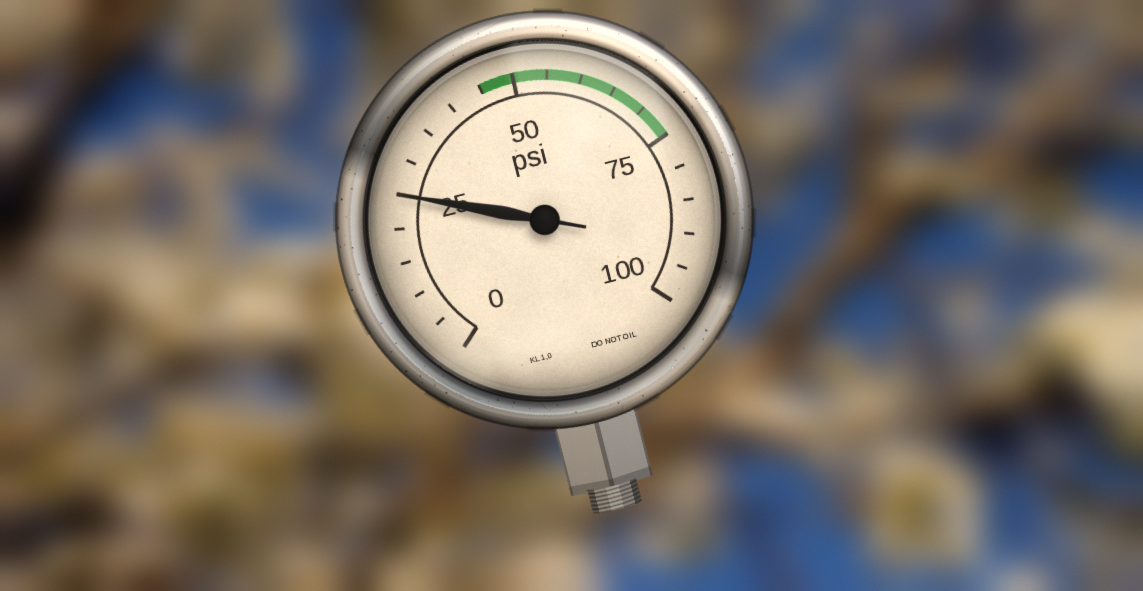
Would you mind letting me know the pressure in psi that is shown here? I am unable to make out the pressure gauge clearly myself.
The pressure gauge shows 25 psi
